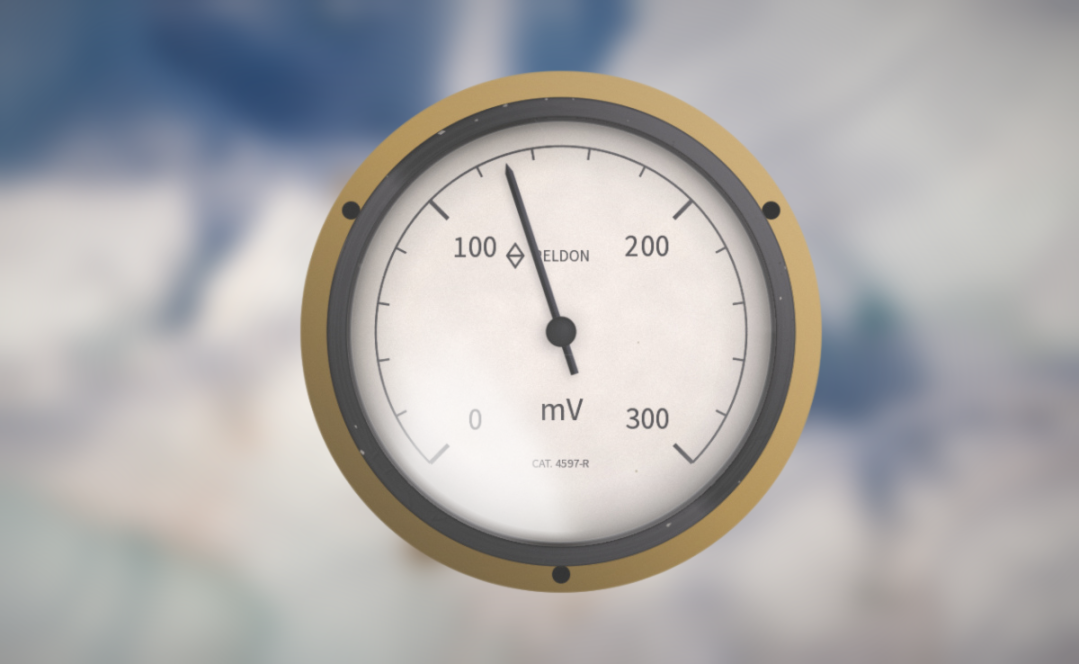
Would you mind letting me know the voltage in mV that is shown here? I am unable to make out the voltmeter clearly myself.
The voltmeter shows 130 mV
